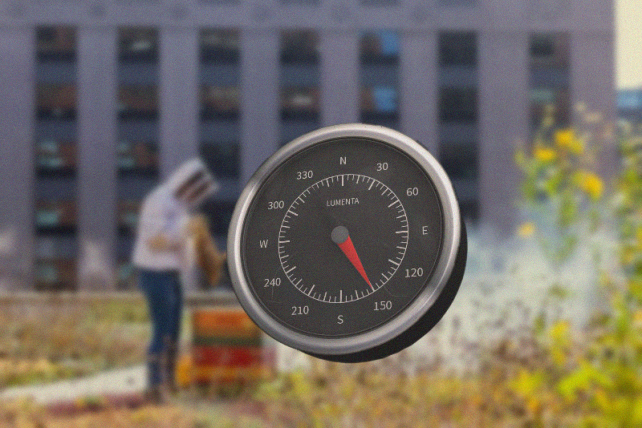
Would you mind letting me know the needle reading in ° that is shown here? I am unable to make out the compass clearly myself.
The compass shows 150 °
